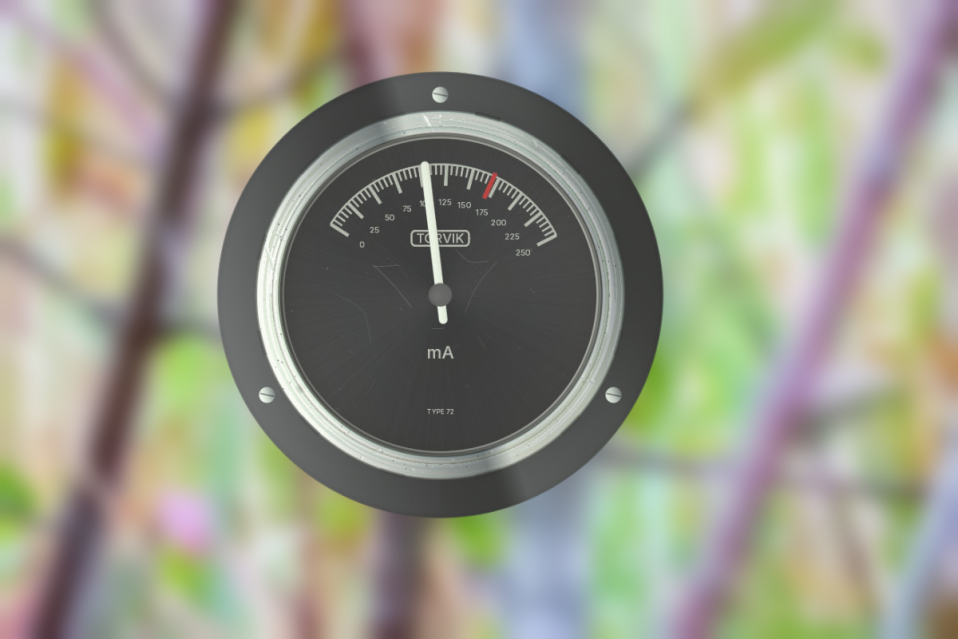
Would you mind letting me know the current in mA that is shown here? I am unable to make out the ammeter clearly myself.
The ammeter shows 105 mA
